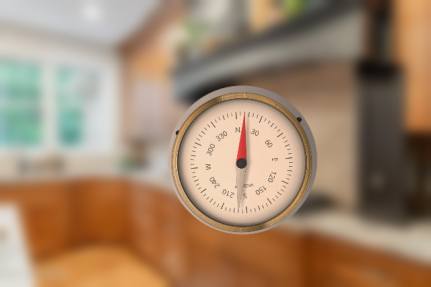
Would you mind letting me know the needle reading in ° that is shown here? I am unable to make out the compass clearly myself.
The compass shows 10 °
